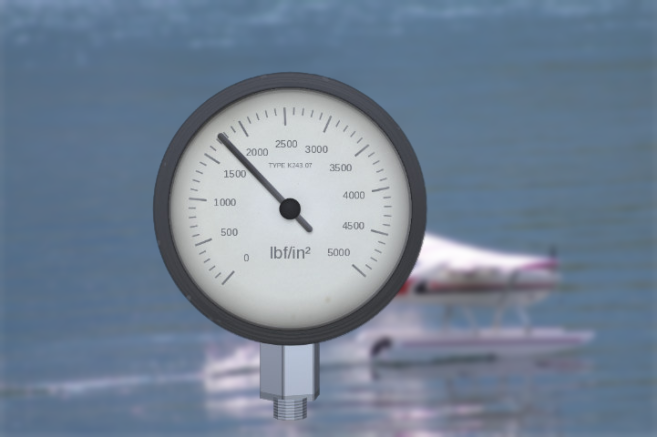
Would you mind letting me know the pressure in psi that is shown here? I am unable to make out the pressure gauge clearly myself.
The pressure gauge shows 1750 psi
